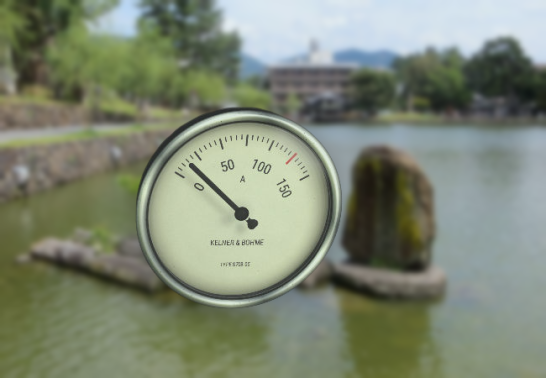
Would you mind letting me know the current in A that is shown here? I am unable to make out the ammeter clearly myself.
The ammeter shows 15 A
